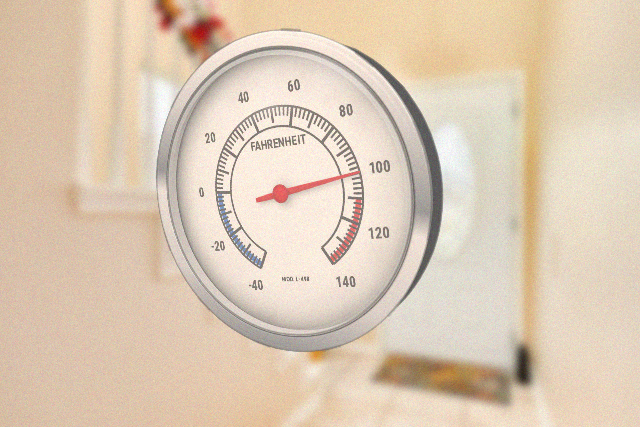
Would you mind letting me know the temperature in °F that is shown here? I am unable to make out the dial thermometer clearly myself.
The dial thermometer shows 100 °F
